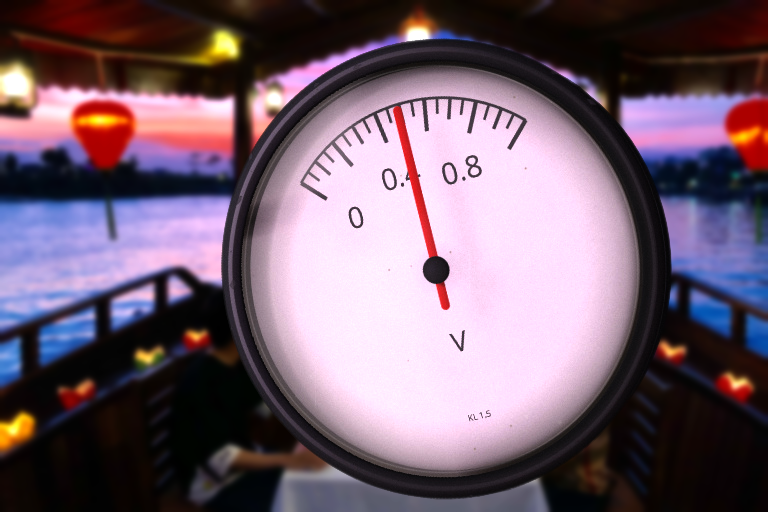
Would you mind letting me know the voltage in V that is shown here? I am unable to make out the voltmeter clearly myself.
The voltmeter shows 0.5 V
